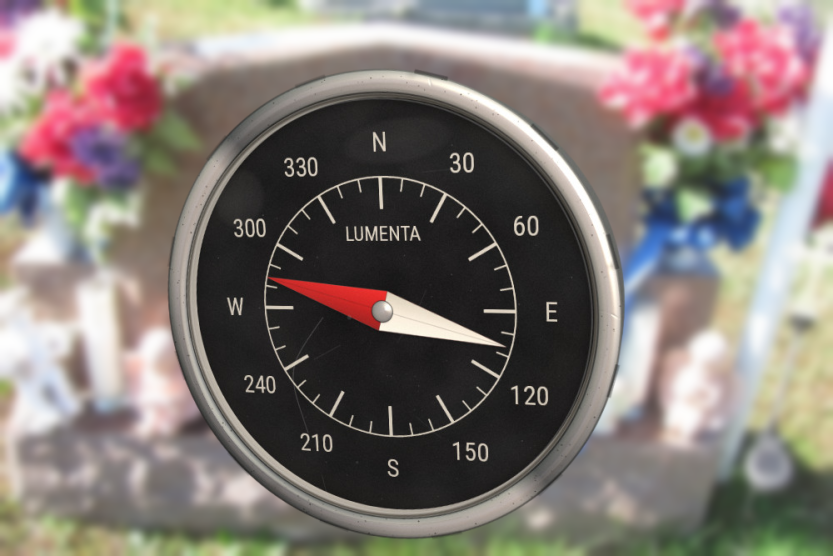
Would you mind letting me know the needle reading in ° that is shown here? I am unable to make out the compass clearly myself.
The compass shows 285 °
